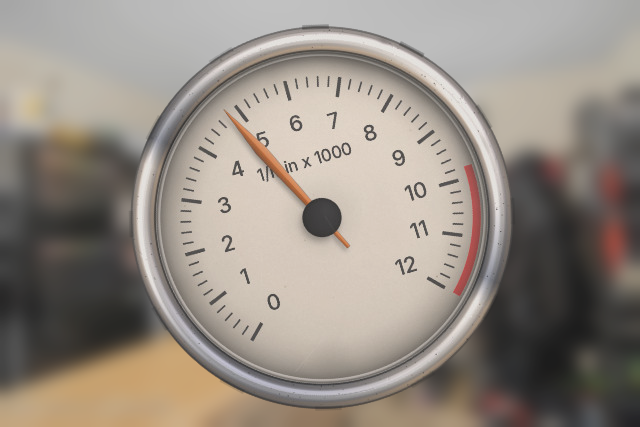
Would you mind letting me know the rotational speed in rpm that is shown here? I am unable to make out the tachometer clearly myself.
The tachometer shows 4800 rpm
